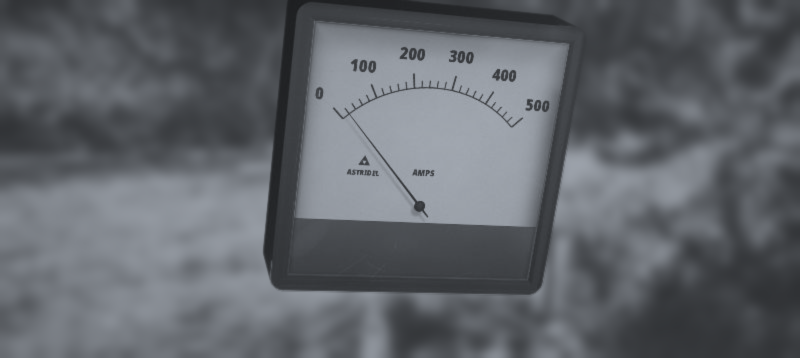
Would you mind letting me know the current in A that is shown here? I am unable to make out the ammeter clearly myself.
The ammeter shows 20 A
